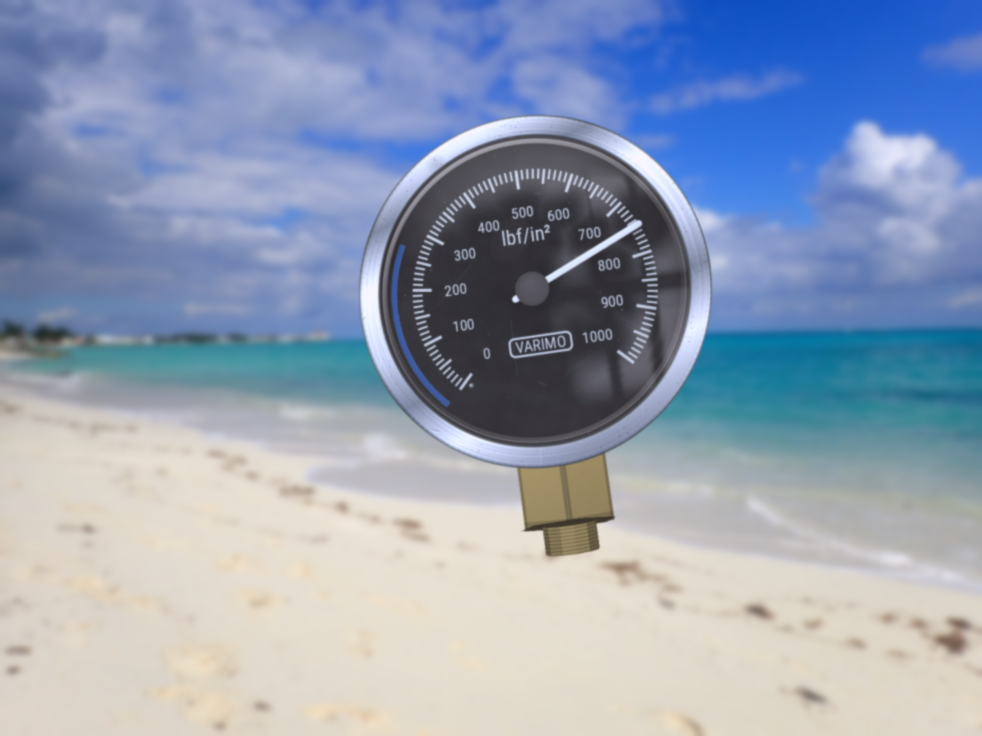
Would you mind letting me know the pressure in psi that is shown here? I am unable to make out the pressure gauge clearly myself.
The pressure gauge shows 750 psi
